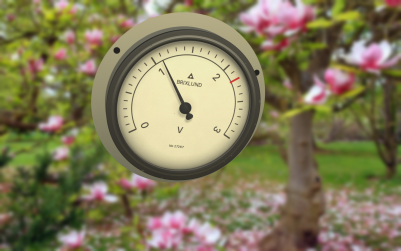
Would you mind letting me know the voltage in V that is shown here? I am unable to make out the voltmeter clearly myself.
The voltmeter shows 1.1 V
